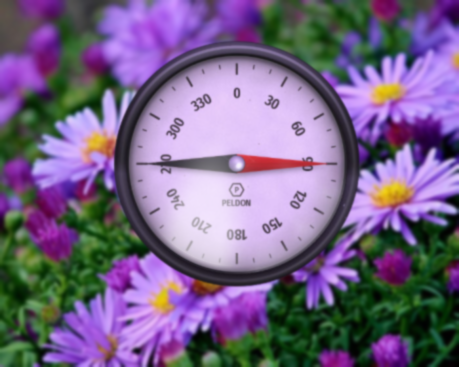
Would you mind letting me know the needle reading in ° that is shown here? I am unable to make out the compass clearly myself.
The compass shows 90 °
